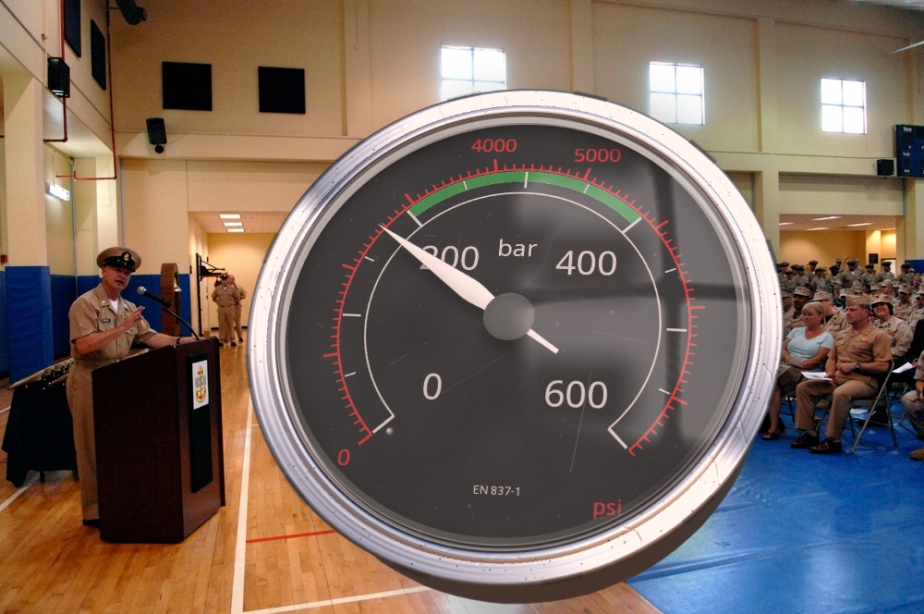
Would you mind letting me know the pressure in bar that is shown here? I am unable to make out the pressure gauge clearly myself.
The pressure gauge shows 175 bar
